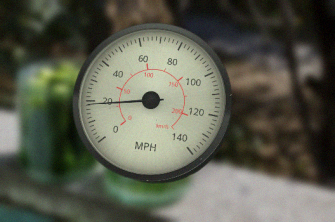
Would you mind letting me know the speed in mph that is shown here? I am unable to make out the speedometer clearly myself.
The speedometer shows 18 mph
